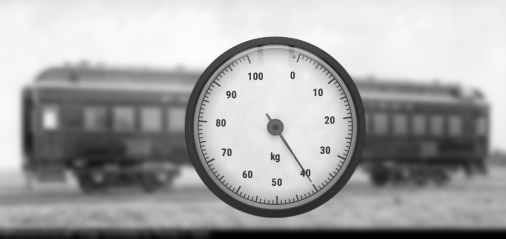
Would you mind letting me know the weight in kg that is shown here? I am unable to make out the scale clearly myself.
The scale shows 40 kg
